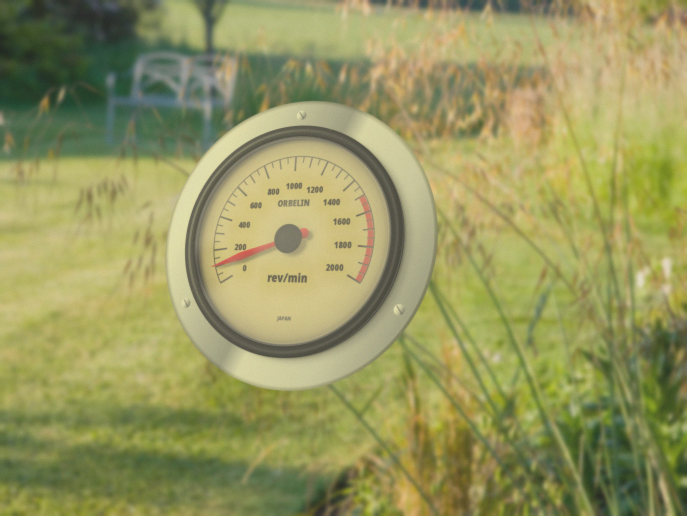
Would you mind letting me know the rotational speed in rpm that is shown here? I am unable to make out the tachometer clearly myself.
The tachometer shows 100 rpm
